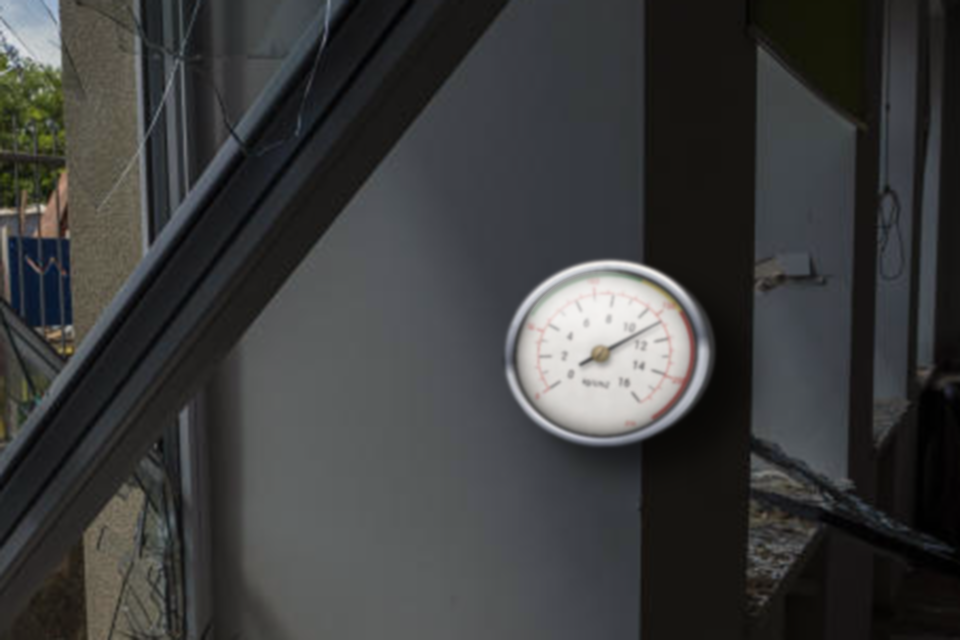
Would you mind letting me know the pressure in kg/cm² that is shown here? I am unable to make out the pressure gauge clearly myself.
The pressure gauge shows 11 kg/cm²
